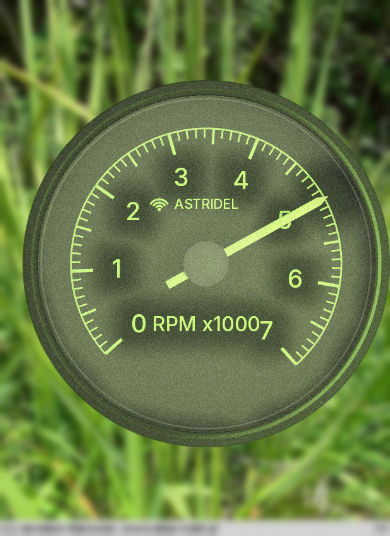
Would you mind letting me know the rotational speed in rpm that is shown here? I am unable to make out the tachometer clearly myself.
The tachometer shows 5000 rpm
